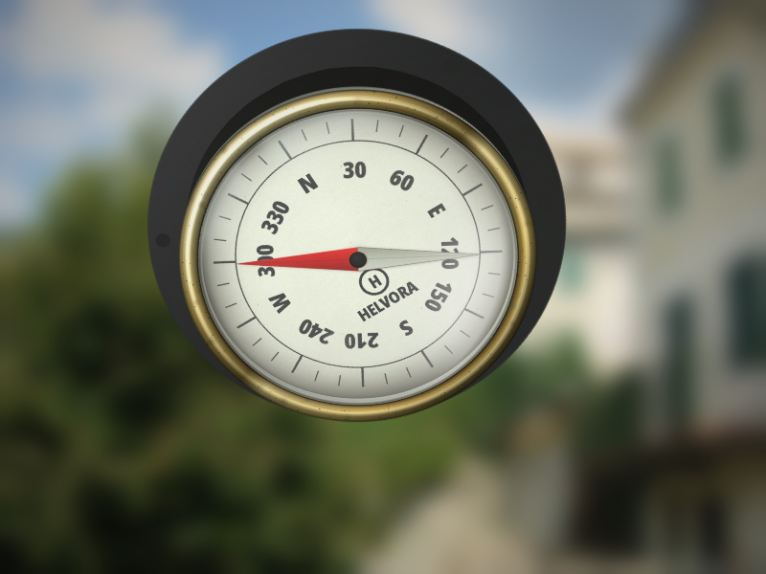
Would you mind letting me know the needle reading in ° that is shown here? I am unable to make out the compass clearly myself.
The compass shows 300 °
